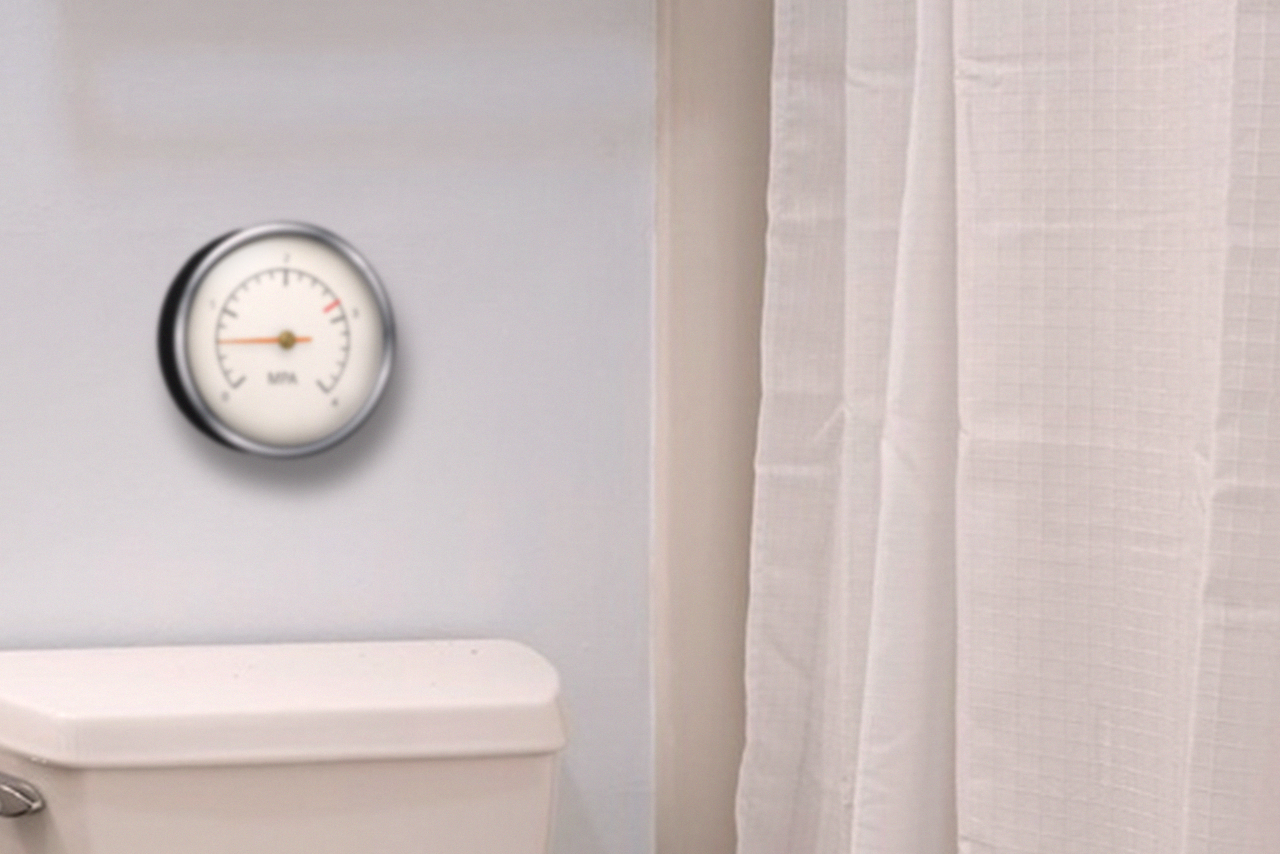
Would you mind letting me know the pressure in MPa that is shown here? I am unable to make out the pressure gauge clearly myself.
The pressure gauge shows 0.6 MPa
